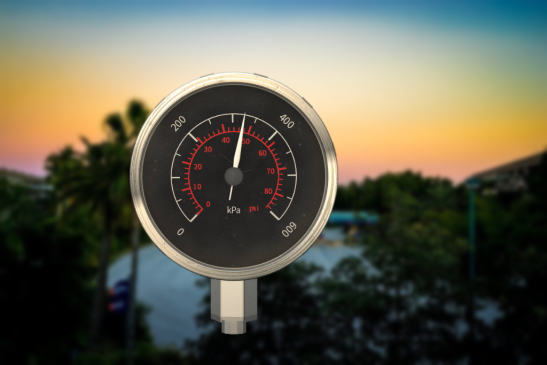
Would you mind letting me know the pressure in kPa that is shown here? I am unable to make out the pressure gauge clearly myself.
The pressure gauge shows 325 kPa
